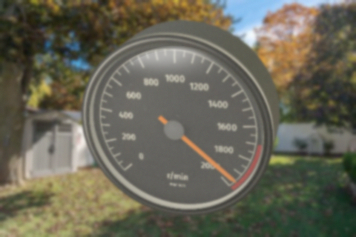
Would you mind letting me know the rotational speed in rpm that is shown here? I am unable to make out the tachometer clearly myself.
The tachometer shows 1950 rpm
